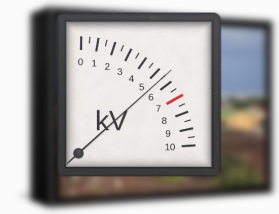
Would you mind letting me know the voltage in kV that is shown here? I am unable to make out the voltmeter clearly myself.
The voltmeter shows 5.5 kV
